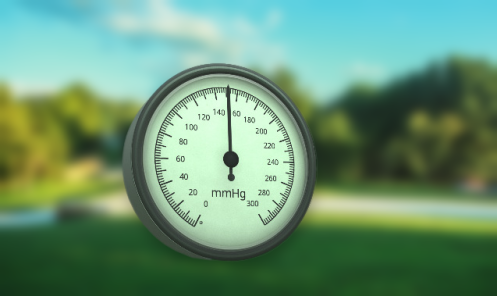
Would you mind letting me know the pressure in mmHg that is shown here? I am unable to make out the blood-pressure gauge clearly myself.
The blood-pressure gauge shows 150 mmHg
